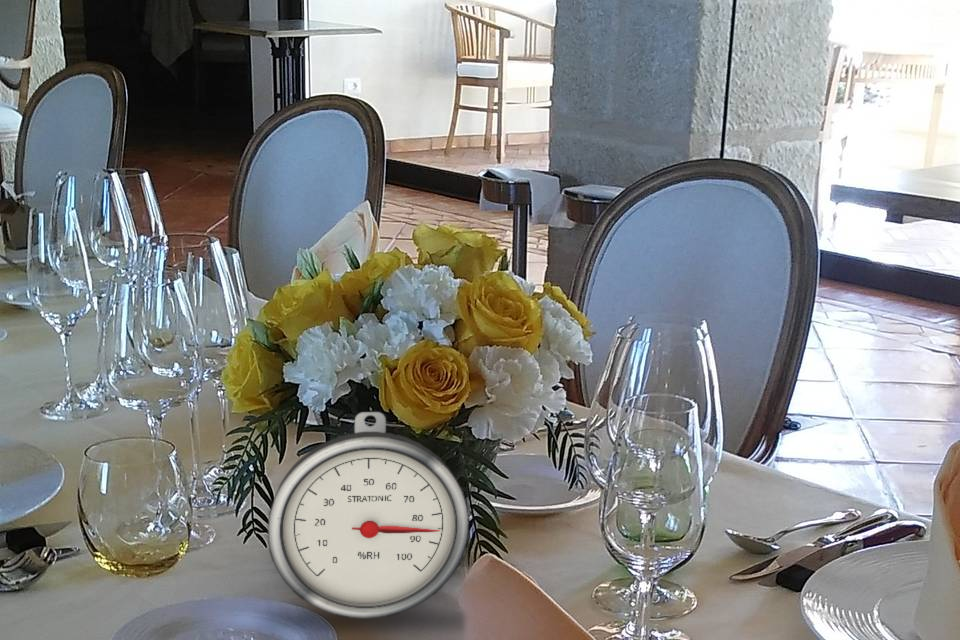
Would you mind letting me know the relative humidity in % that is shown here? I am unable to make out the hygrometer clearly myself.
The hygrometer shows 85 %
